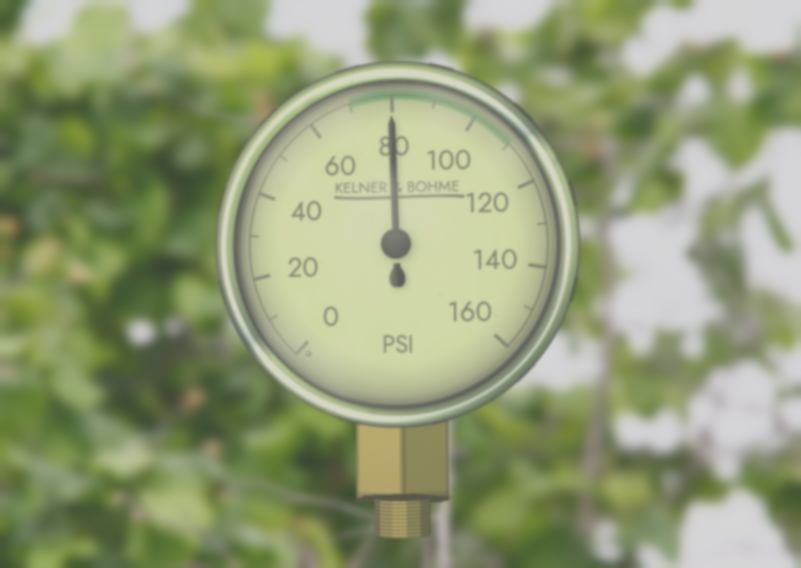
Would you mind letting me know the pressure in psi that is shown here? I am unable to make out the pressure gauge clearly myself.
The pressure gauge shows 80 psi
